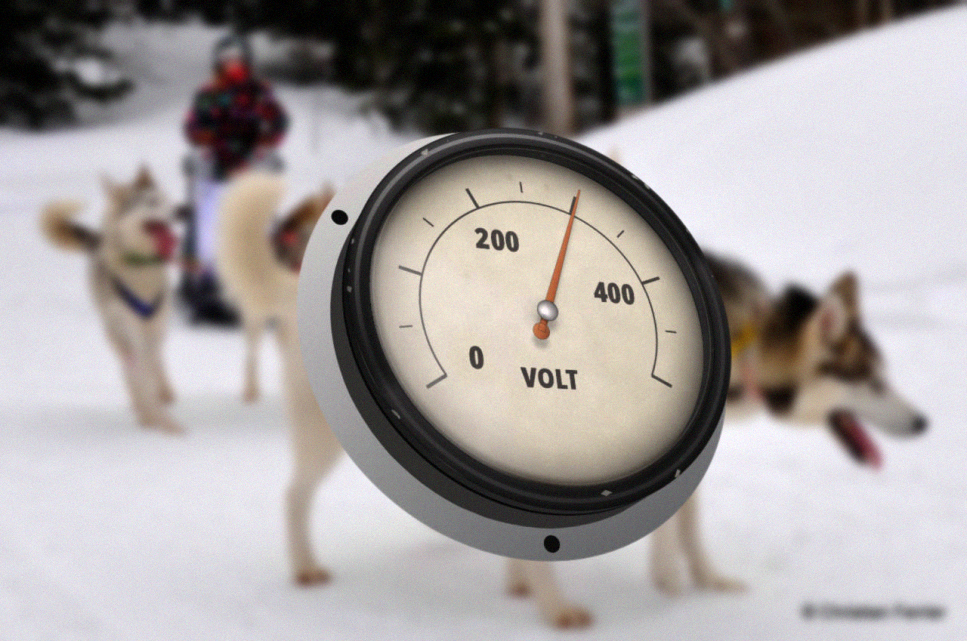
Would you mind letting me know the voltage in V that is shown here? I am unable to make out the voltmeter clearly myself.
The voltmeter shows 300 V
